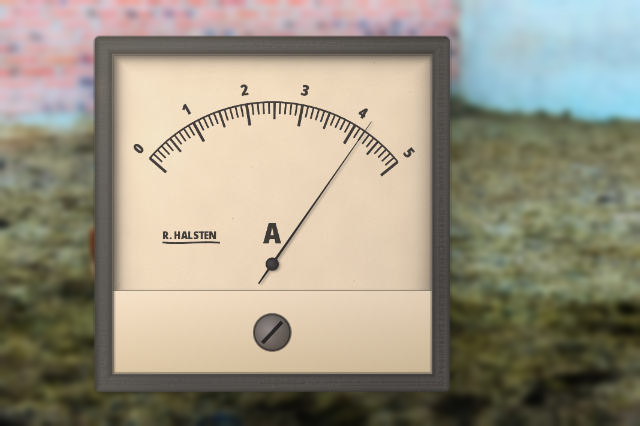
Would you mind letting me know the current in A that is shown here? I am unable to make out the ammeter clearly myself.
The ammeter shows 4.2 A
